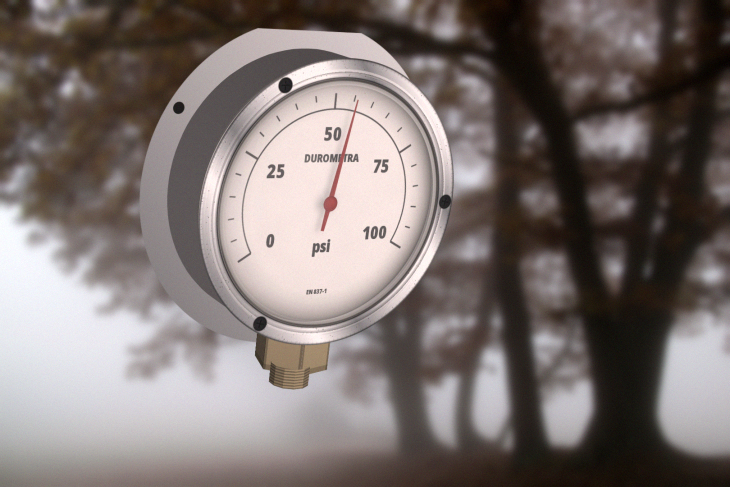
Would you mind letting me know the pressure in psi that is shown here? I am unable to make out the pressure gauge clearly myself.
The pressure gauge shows 55 psi
